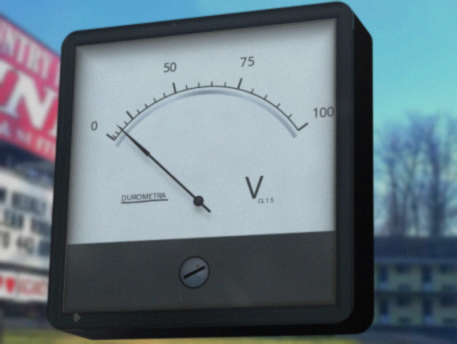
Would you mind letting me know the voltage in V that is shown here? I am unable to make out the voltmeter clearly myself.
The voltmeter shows 15 V
